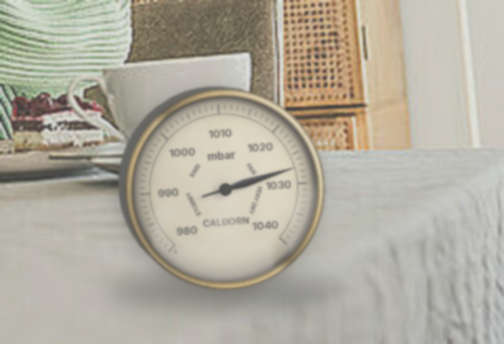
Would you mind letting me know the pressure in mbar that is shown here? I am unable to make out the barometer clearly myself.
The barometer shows 1027 mbar
